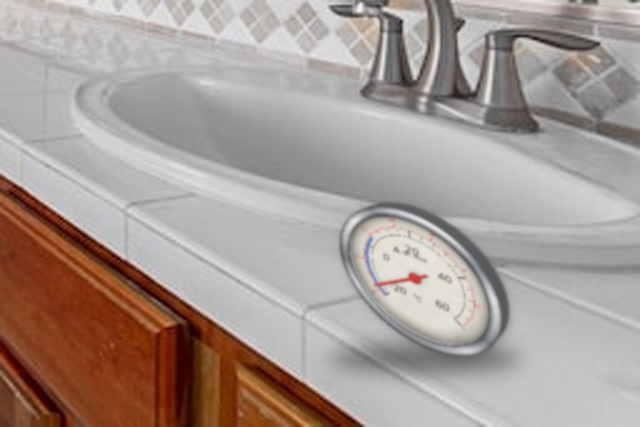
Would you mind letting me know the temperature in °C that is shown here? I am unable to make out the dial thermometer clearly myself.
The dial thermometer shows -16 °C
